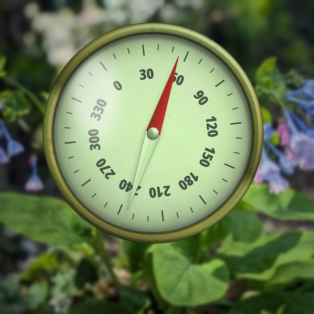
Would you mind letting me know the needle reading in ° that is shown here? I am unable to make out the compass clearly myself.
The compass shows 55 °
